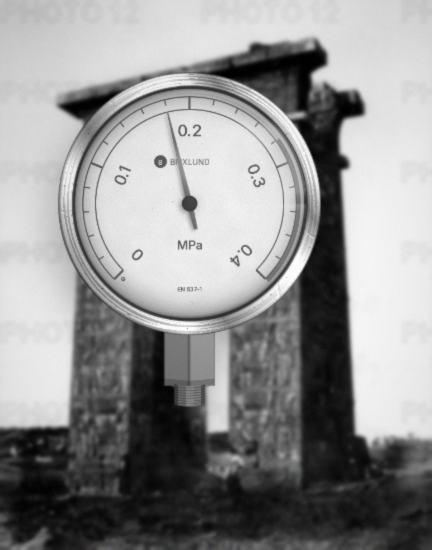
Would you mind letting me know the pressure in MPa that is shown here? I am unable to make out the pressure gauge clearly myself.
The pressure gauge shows 0.18 MPa
